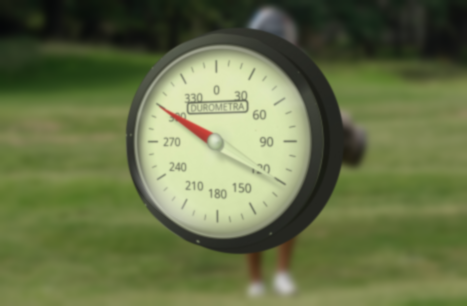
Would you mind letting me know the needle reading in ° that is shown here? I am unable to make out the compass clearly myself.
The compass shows 300 °
